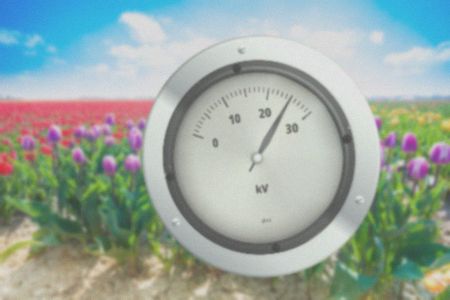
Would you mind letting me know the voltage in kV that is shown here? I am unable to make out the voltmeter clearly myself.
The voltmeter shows 25 kV
